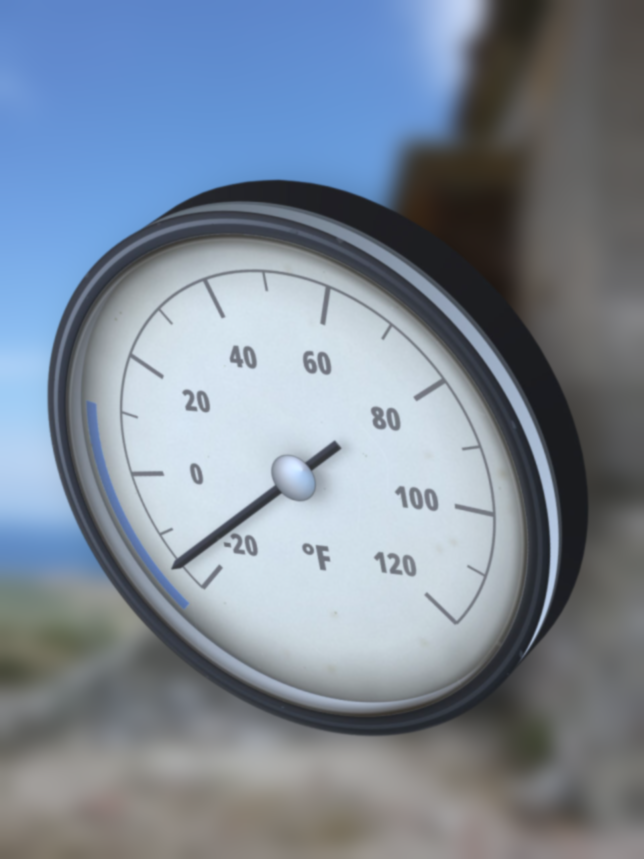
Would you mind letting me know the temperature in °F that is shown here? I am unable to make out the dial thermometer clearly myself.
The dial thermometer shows -15 °F
